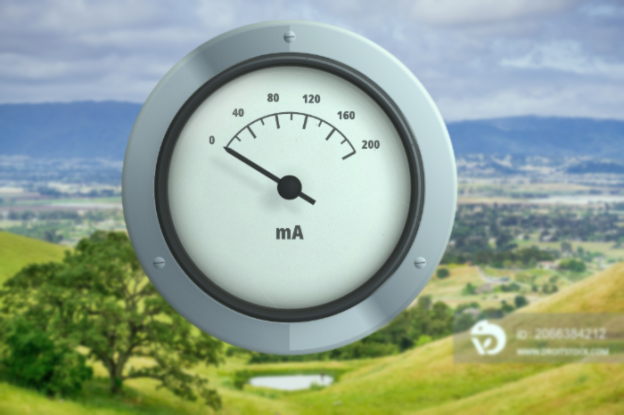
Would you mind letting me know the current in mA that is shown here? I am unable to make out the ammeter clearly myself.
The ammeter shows 0 mA
